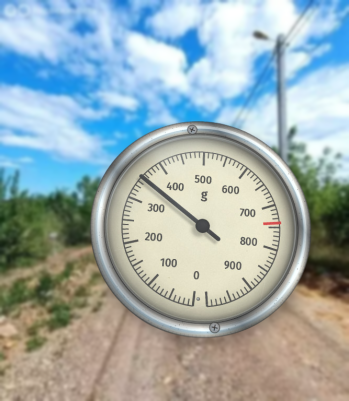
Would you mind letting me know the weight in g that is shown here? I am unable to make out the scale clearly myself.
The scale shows 350 g
